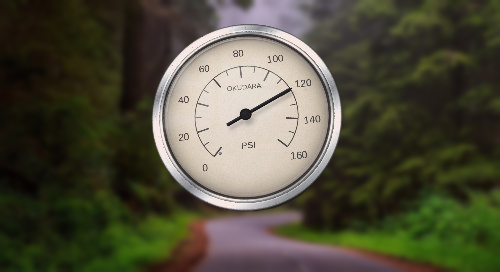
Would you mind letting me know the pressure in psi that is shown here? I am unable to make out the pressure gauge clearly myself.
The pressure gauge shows 120 psi
